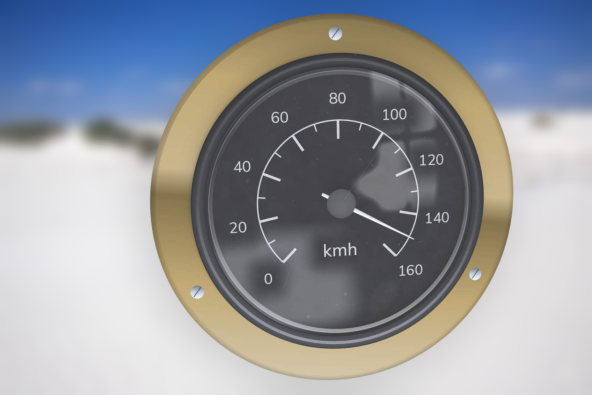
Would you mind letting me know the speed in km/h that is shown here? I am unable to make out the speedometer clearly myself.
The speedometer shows 150 km/h
